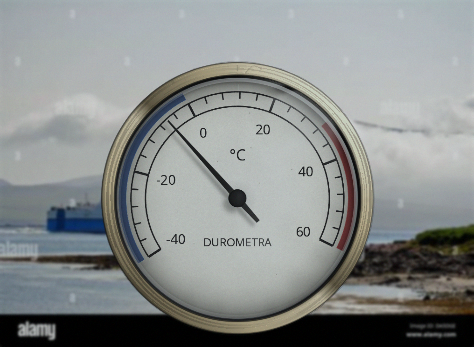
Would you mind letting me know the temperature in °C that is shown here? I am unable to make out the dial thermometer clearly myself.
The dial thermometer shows -6 °C
